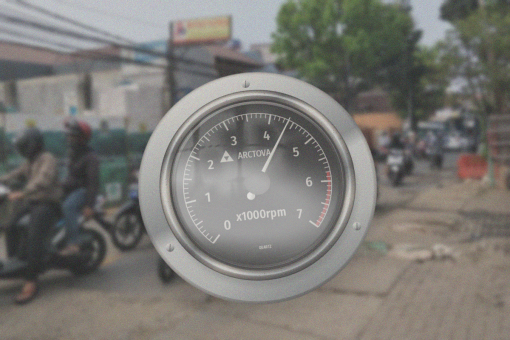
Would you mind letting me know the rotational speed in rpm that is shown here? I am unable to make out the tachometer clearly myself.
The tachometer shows 4400 rpm
